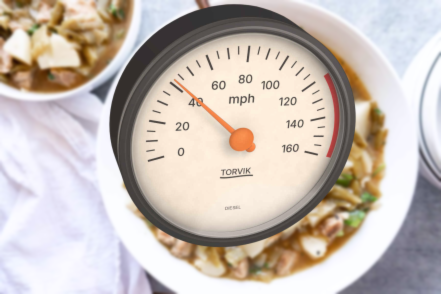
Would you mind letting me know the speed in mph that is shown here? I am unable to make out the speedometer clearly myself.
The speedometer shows 42.5 mph
